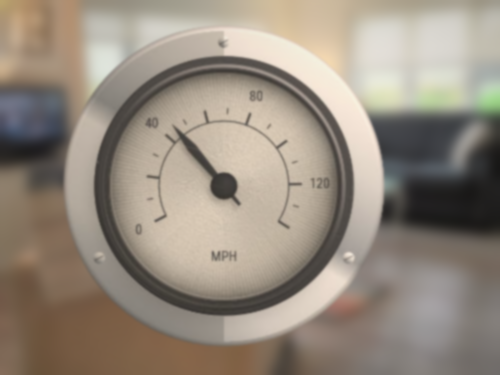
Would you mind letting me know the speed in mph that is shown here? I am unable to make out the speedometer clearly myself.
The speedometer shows 45 mph
